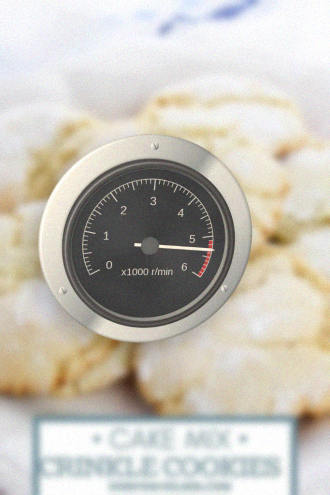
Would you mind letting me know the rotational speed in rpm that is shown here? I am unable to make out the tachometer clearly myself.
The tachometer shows 5300 rpm
